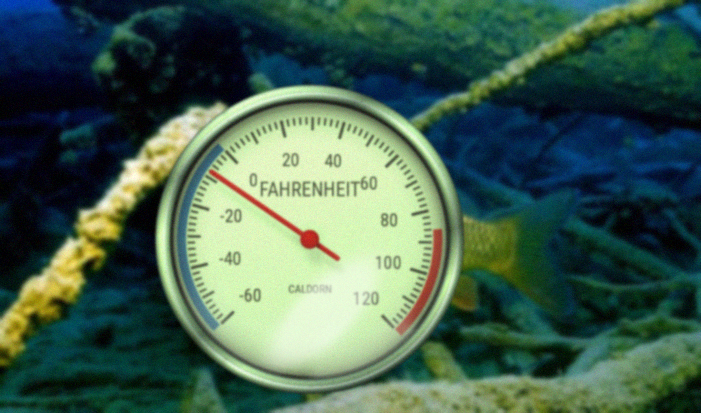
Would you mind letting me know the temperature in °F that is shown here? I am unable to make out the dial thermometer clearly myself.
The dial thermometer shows -8 °F
